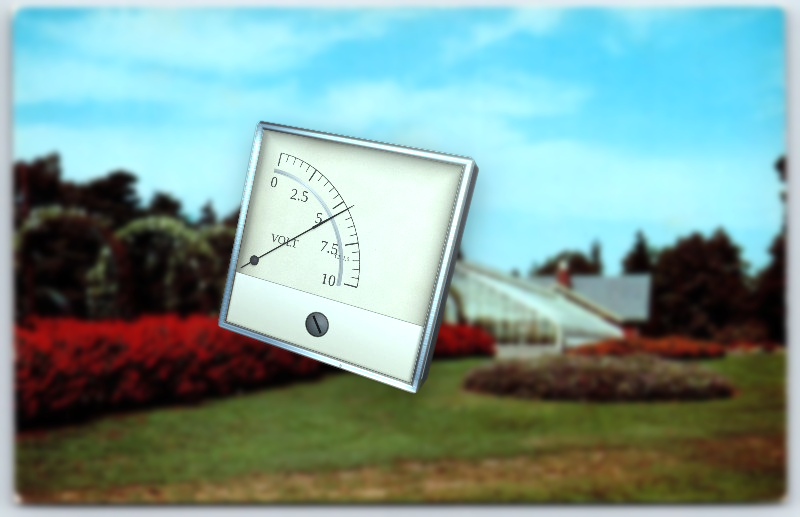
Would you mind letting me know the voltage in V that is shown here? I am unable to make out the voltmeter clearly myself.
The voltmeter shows 5.5 V
